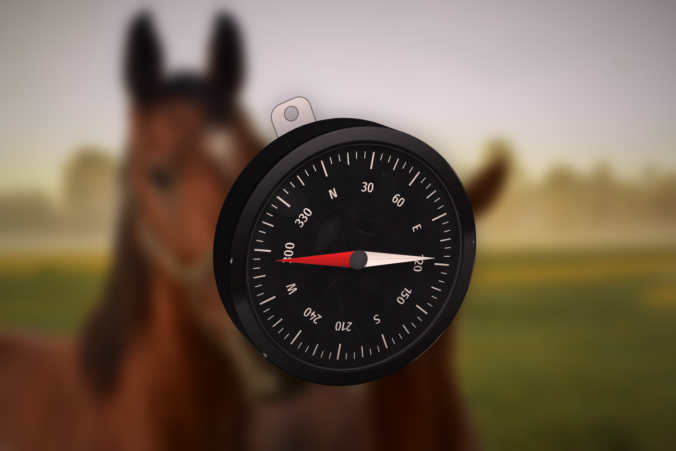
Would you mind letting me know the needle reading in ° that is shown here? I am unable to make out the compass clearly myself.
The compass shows 295 °
